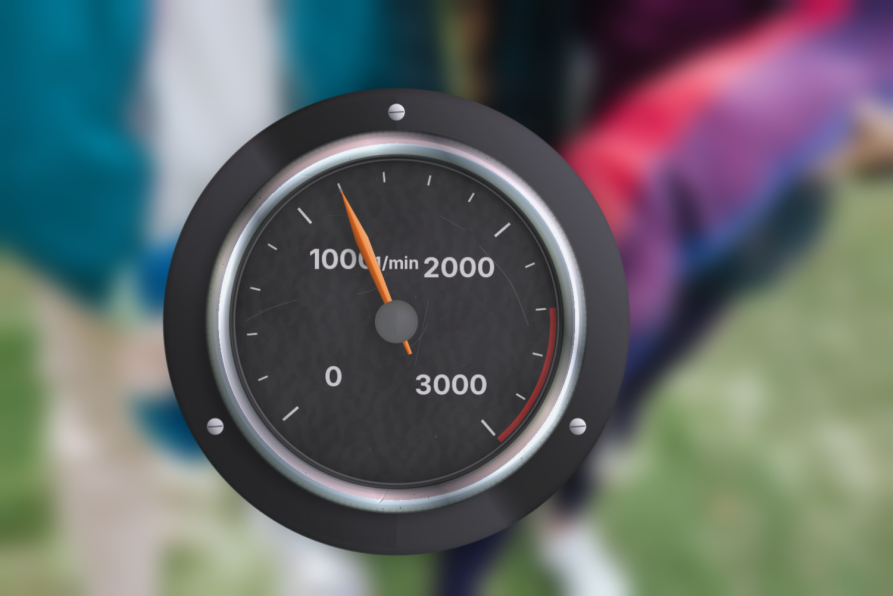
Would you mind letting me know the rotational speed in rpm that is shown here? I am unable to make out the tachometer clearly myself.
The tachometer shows 1200 rpm
